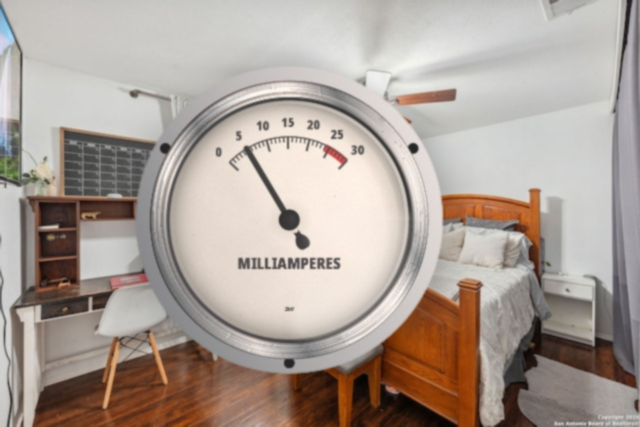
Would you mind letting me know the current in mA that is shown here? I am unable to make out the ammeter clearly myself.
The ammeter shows 5 mA
